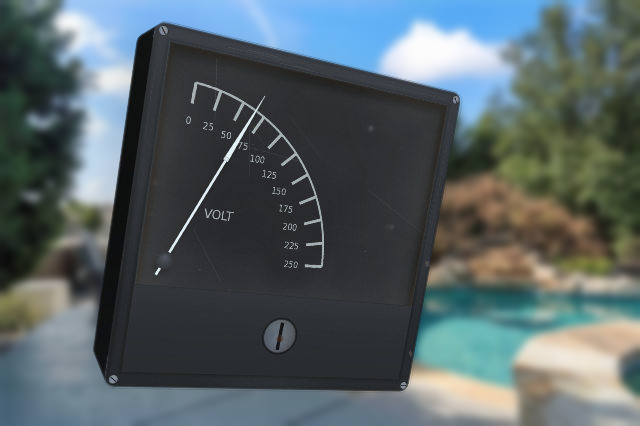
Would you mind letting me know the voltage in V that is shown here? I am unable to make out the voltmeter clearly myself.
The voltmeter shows 62.5 V
